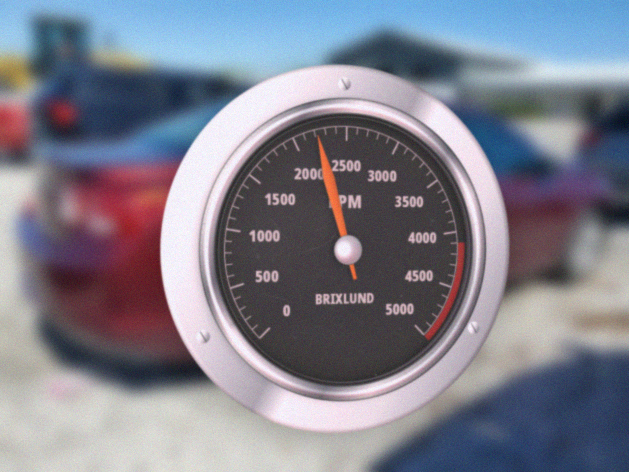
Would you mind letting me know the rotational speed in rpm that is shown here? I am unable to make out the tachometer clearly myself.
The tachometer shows 2200 rpm
